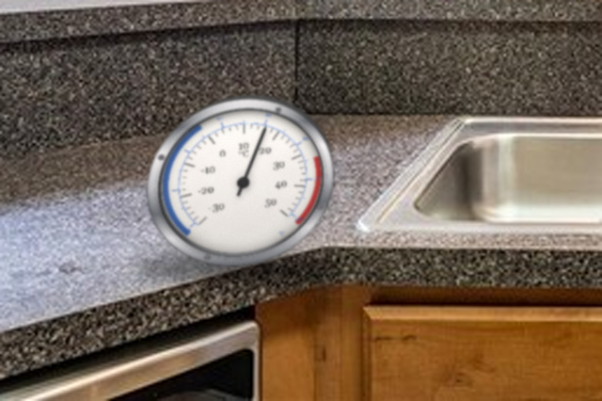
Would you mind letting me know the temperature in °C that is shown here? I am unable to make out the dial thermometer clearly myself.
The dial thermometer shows 16 °C
